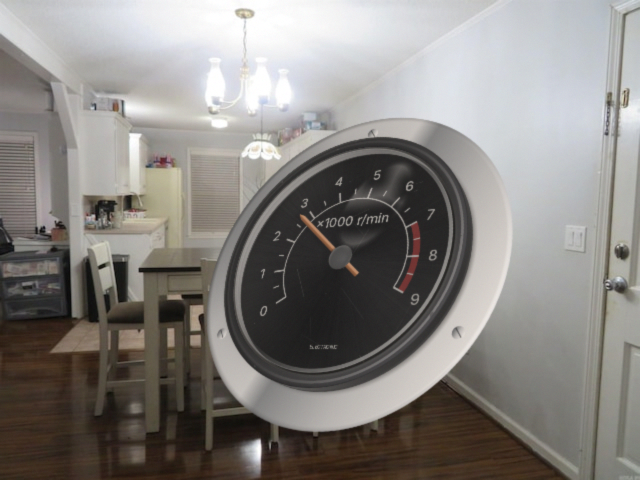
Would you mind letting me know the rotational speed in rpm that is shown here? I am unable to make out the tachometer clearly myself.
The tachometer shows 2750 rpm
